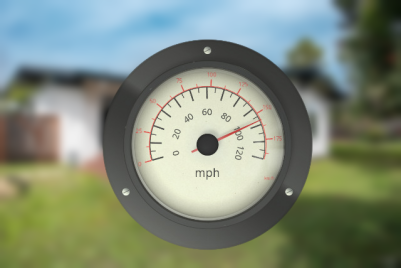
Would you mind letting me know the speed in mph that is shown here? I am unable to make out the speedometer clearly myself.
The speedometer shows 97.5 mph
